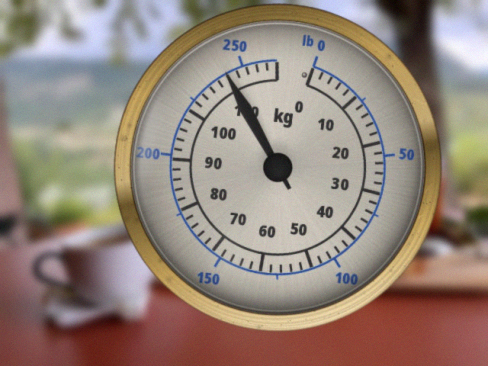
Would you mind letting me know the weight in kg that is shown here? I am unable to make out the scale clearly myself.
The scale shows 110 kg
